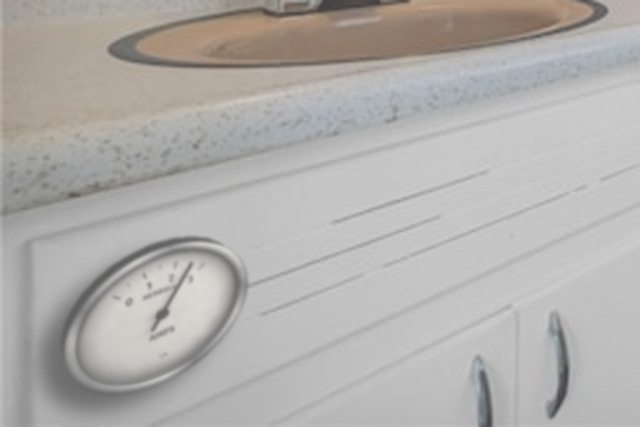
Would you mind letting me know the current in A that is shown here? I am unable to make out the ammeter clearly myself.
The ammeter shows 2.5 A
